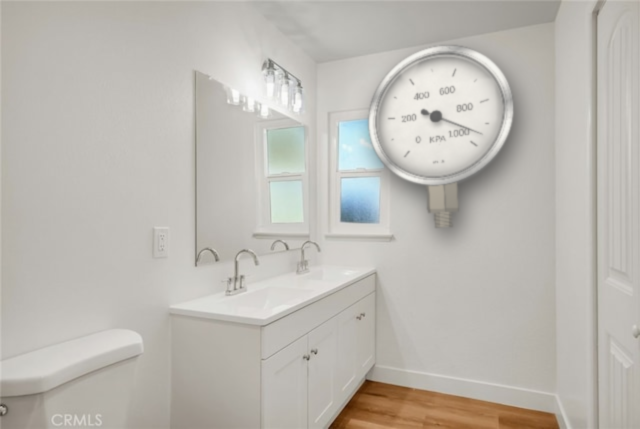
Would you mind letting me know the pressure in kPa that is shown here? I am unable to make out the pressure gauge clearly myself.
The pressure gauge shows 950 kPa
